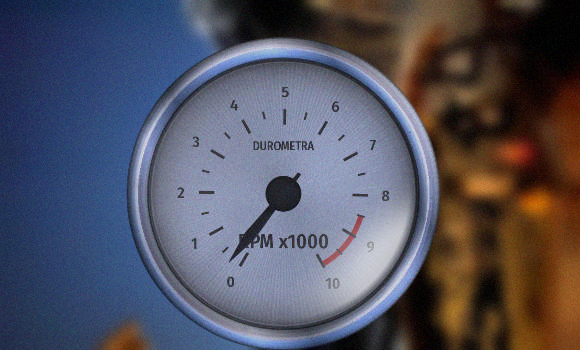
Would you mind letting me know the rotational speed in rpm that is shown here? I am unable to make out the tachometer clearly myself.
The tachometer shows 250 rpm
